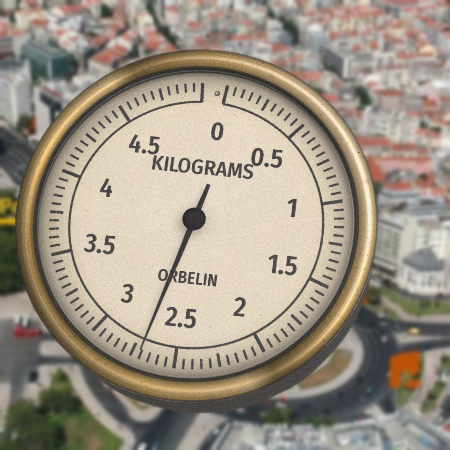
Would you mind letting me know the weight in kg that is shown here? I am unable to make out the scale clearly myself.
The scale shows 2.7 kg
